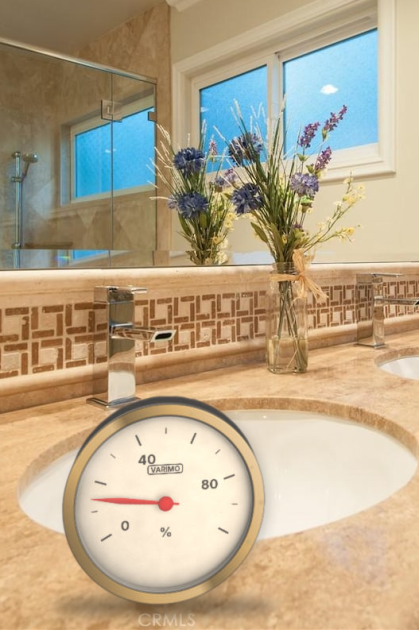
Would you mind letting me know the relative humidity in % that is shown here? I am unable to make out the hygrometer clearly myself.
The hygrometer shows 15 %
